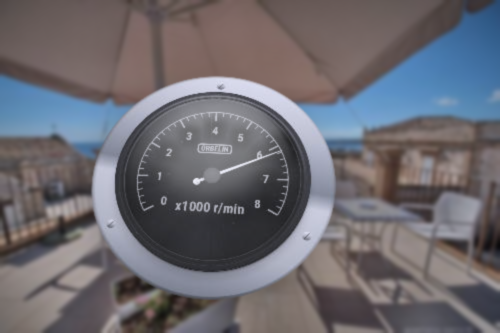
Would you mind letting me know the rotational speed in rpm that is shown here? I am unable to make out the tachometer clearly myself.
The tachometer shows 6200 rpm
